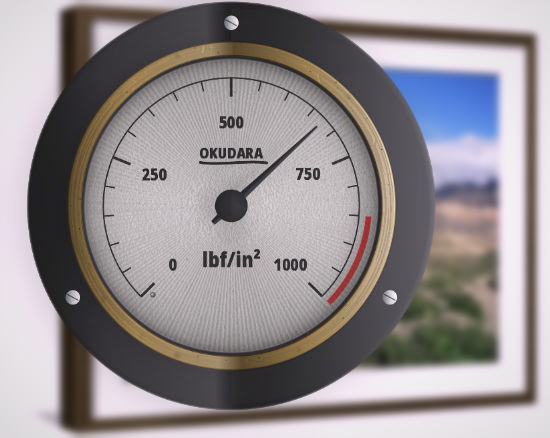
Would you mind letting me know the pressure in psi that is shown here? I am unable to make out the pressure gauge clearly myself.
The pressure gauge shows 675 psi
